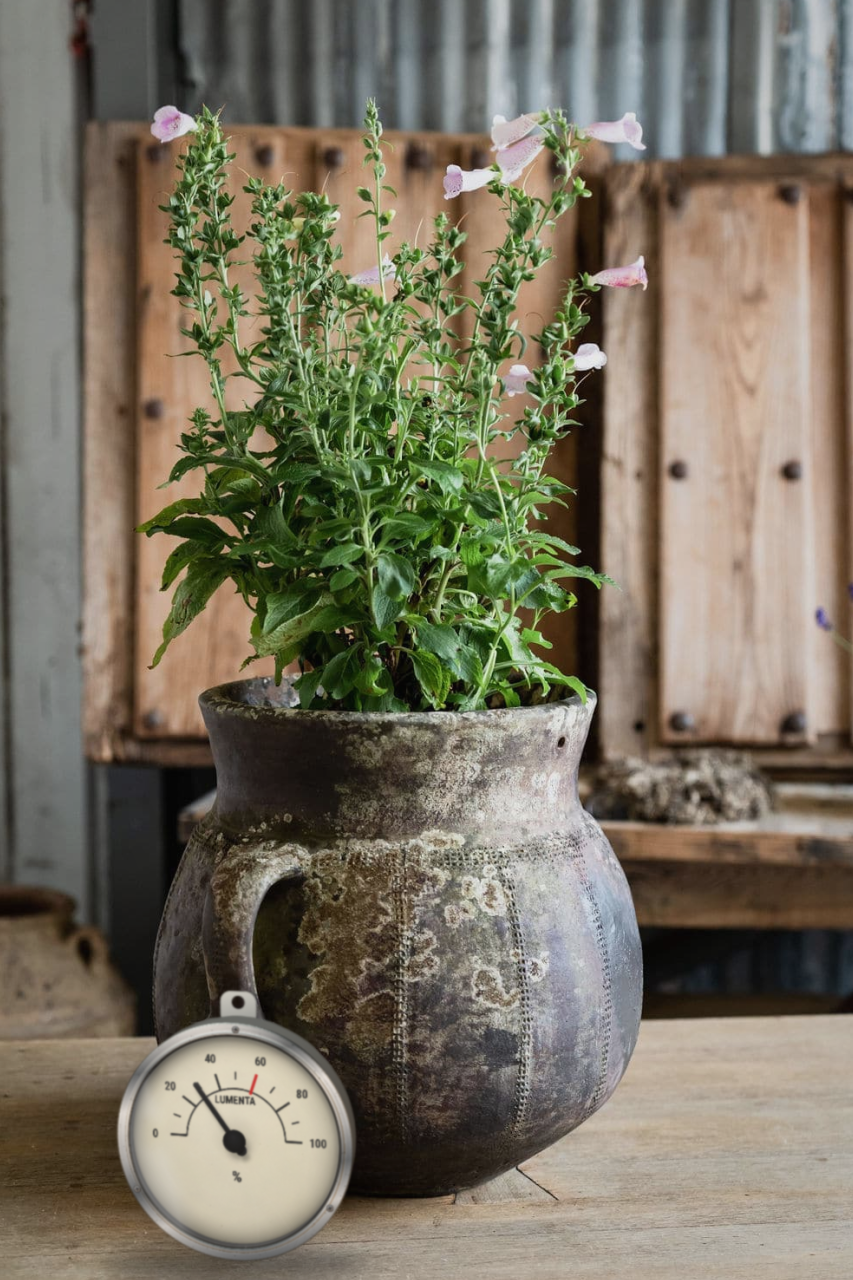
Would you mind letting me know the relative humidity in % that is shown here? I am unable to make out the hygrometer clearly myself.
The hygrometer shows 30 %
